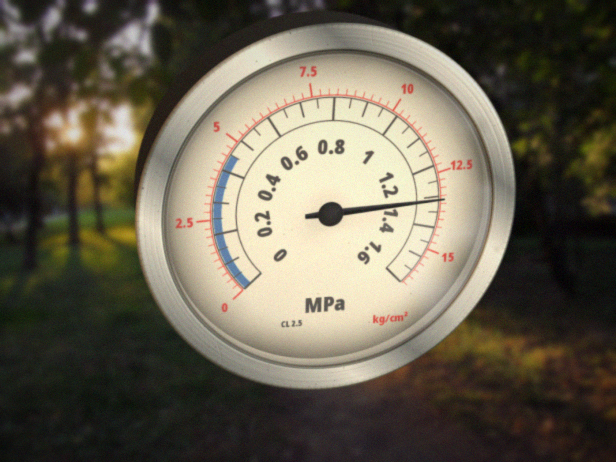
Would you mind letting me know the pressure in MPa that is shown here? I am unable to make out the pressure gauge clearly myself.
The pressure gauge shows 1.3 MPa
